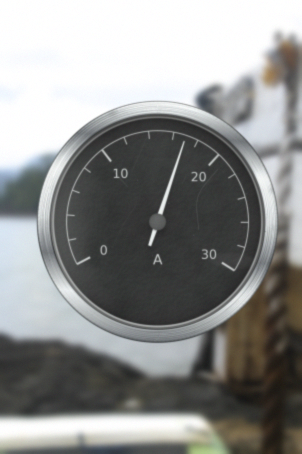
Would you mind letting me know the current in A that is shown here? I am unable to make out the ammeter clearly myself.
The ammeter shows 17 A
